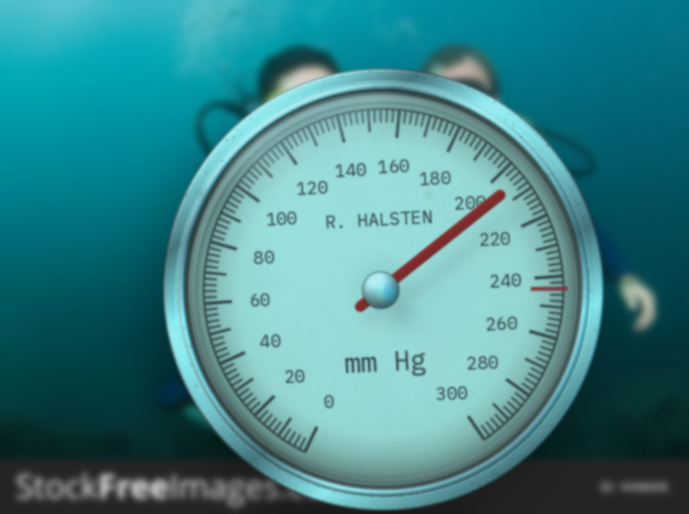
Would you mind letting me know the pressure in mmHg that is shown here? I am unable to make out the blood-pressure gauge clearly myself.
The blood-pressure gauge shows 206 mmHg
